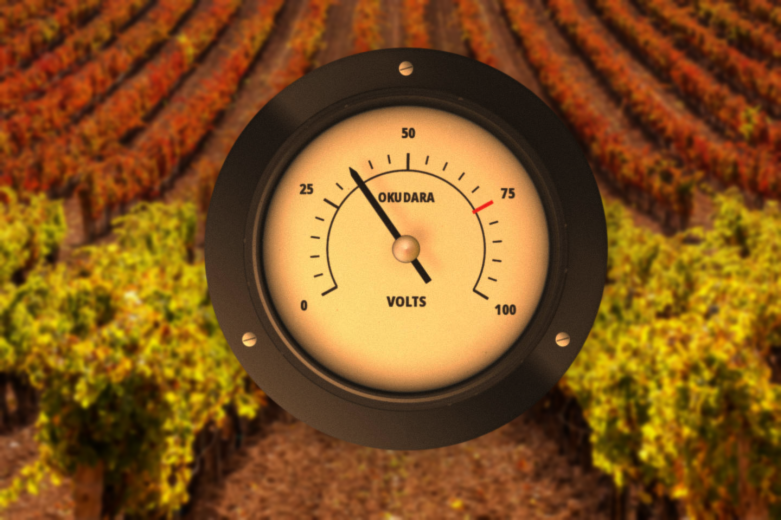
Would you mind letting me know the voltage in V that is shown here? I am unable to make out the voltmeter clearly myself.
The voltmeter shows 35 V
